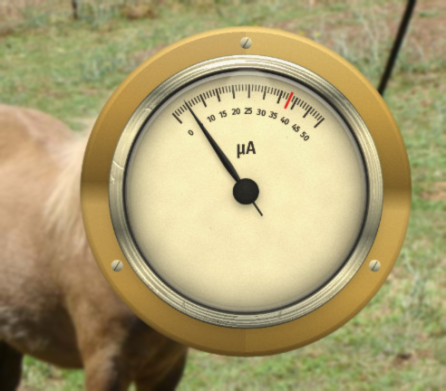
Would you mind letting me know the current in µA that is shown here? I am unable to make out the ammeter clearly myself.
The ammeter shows 5 µA
